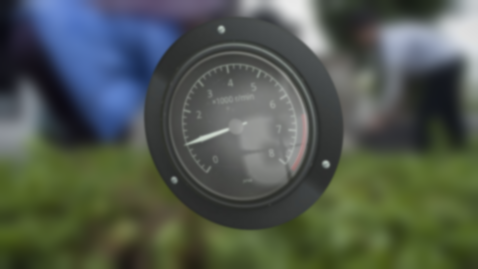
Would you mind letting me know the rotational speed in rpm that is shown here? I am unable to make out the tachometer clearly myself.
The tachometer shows 1000 rpm
